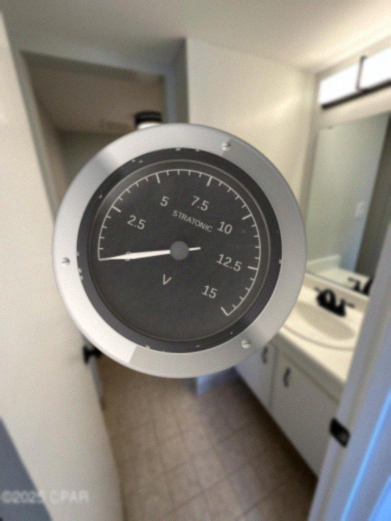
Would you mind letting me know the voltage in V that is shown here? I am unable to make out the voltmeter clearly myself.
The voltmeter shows 0 V
